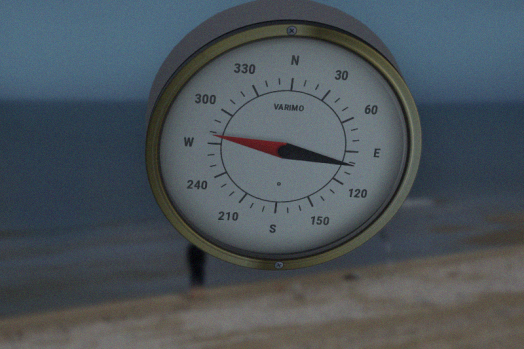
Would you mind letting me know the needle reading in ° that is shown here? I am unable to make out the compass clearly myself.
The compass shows 280 °
